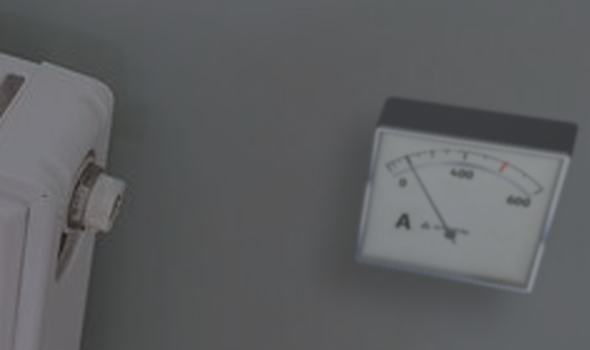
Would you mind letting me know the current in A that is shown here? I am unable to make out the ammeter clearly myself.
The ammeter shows 200 A
